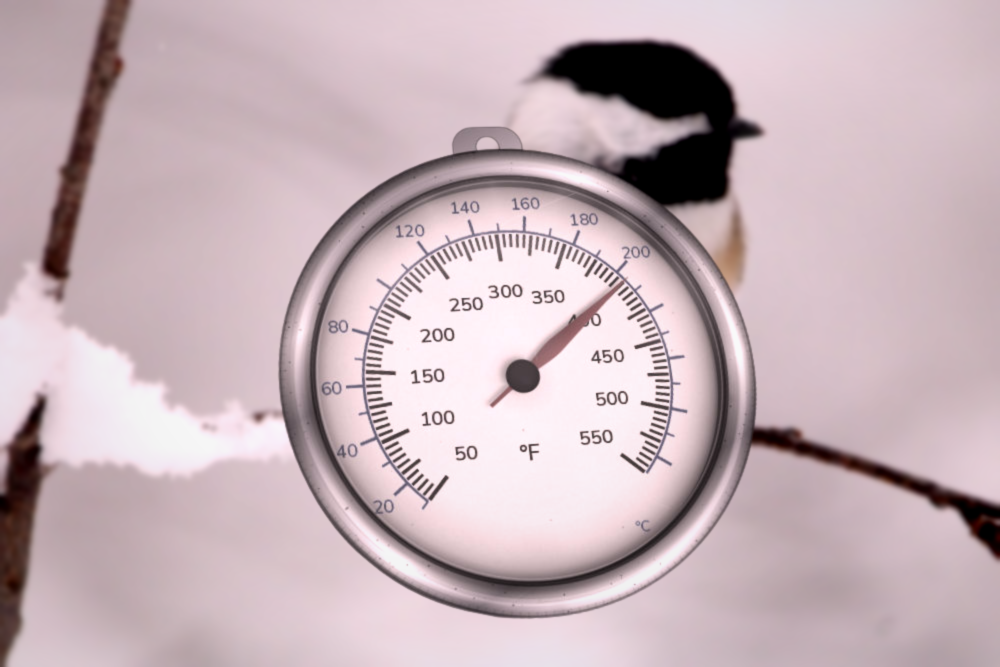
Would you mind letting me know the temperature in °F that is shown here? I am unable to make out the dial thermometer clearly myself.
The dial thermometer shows 400 °F
